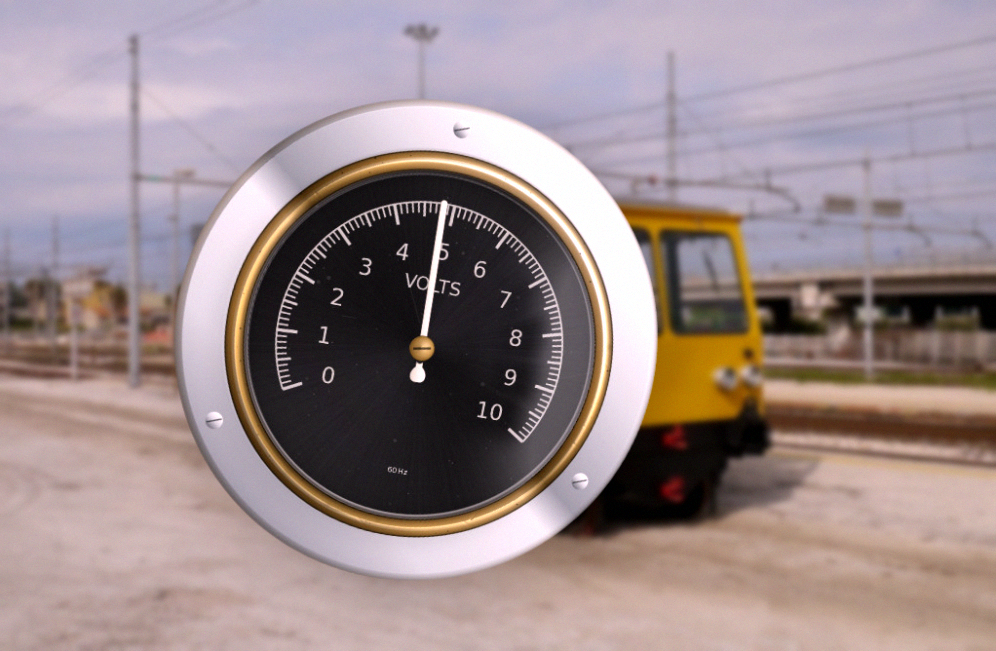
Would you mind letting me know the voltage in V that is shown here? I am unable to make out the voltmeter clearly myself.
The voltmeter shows 4.8 V
